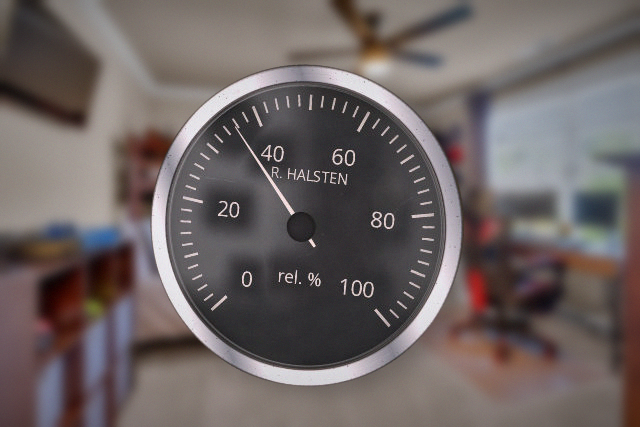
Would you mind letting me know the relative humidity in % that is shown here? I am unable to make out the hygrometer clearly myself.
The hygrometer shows 36 %
